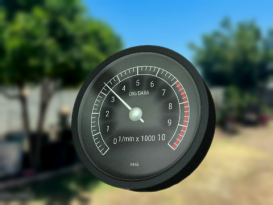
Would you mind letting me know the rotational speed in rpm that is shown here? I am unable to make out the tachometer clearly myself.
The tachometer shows 3400 rpm
